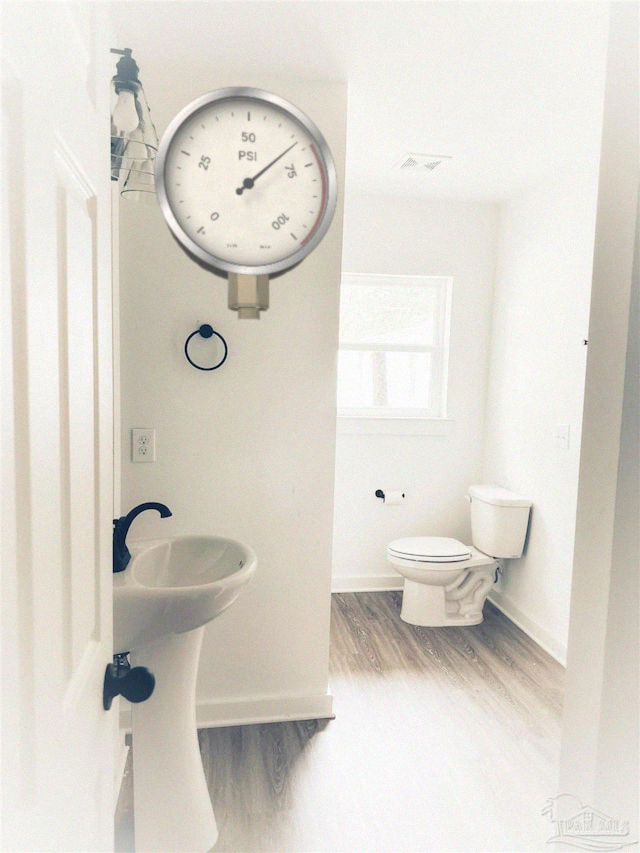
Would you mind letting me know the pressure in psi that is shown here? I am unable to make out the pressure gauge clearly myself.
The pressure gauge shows 67.5 psi
